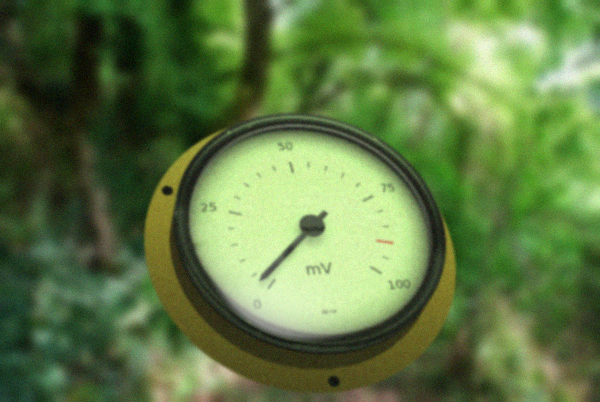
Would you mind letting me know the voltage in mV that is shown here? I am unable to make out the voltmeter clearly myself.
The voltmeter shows 2.5 mV
